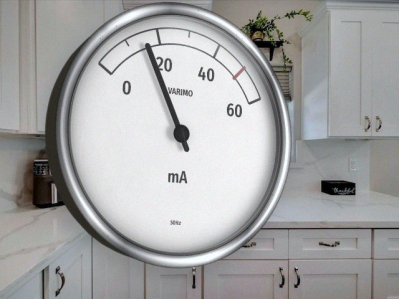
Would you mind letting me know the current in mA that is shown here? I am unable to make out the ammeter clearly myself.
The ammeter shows 15 mA
